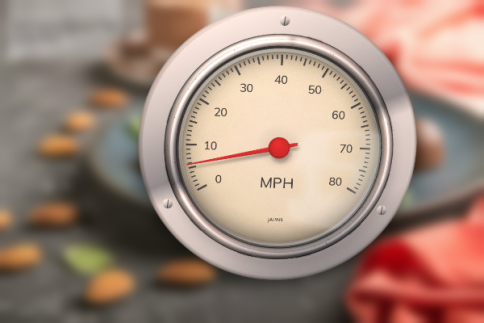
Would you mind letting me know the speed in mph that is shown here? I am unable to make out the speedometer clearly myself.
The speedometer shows 6 mph
